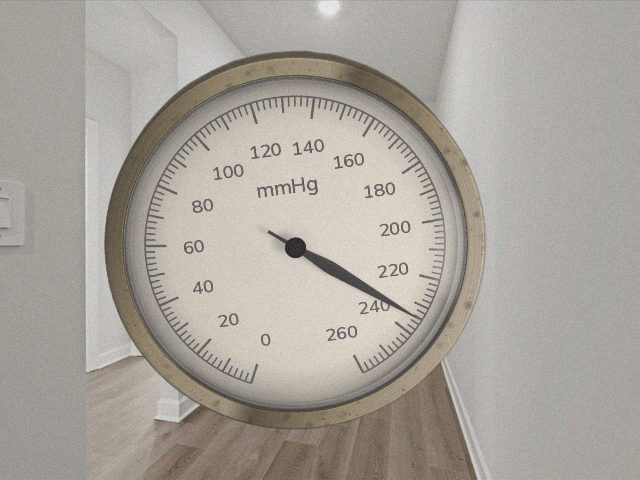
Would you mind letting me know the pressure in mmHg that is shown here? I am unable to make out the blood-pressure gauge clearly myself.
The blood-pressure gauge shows 234 mmHg
